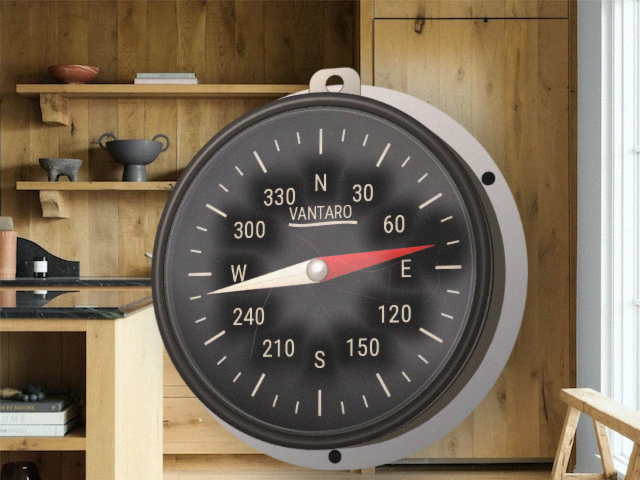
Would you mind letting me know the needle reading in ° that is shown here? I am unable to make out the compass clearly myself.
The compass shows 80 °
